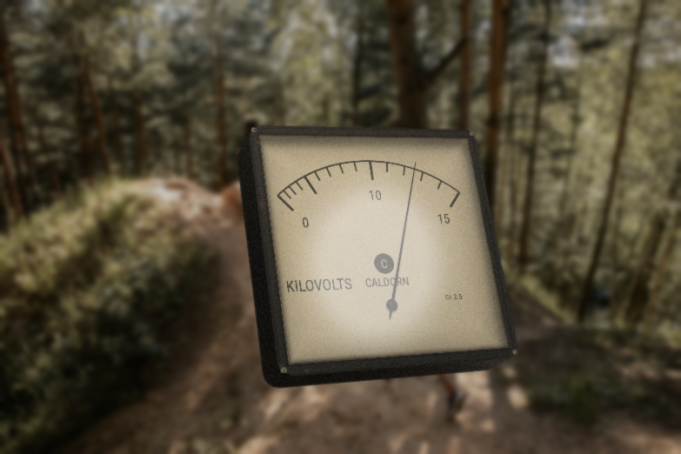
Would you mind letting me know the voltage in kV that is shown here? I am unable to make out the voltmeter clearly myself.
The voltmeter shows 12.5 kV
